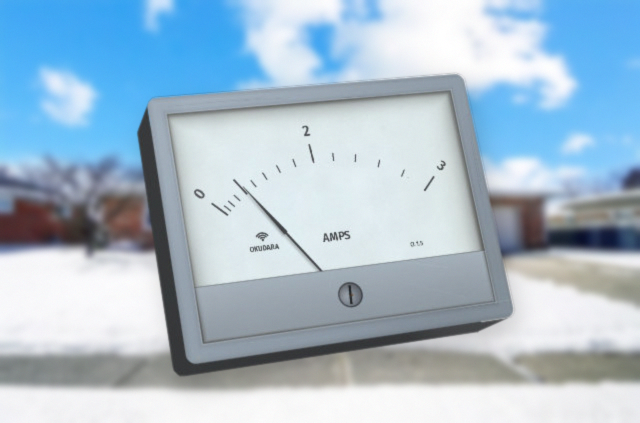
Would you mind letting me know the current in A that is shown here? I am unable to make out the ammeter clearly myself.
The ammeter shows 1 A
